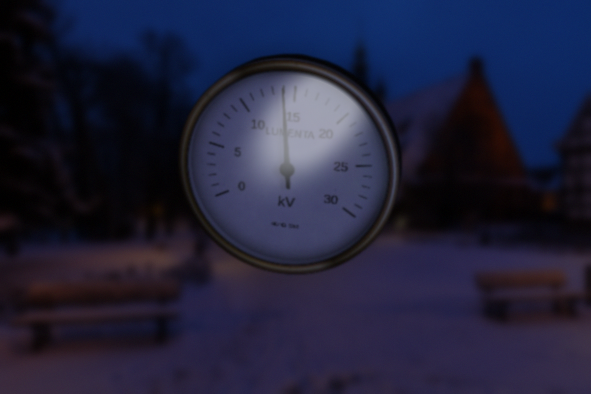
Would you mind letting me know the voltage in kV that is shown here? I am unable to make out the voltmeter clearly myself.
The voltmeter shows 14 kV
